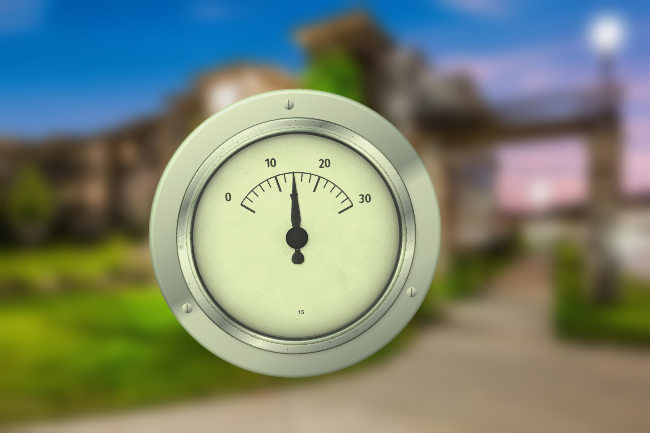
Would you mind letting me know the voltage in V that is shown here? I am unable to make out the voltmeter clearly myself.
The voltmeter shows 14 V
